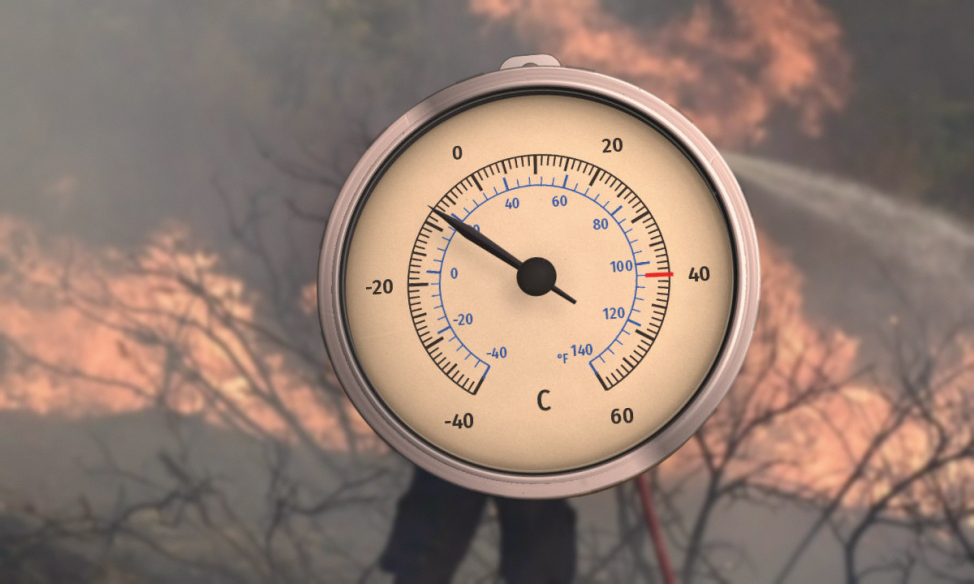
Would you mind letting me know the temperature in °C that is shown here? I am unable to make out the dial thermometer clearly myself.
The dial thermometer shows -8 °C
